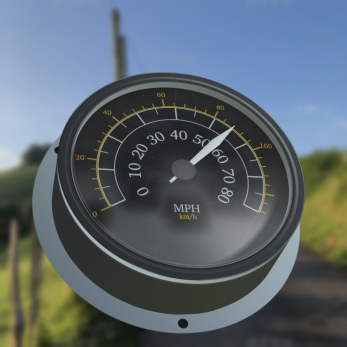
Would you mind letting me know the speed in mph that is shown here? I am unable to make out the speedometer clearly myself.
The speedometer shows 55 mph
